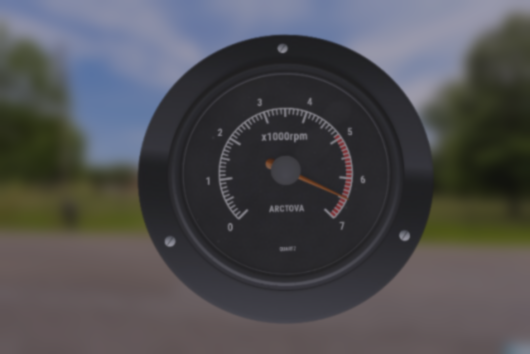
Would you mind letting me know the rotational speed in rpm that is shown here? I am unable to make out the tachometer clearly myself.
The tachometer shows 6500 rpm
